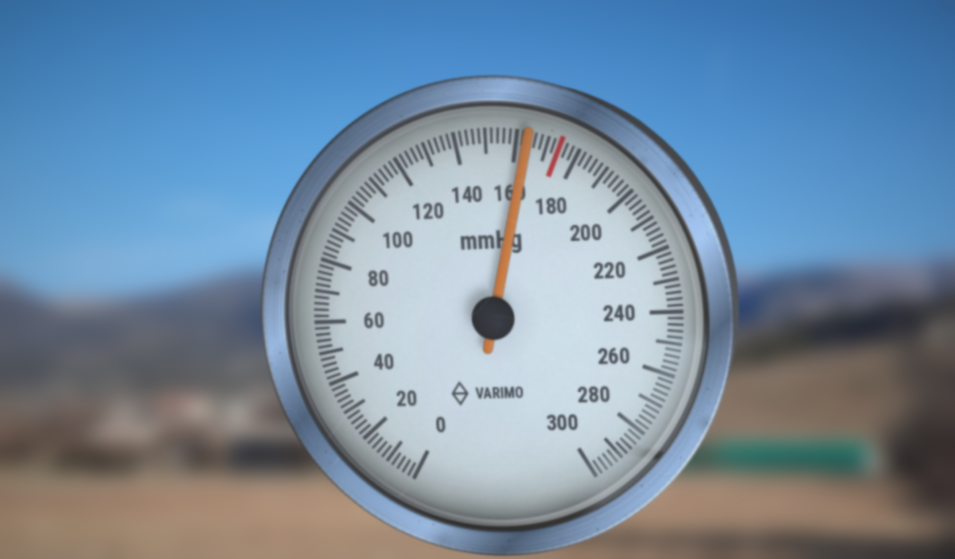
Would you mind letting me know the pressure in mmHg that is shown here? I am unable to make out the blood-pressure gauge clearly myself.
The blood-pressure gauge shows 164 mmHg
